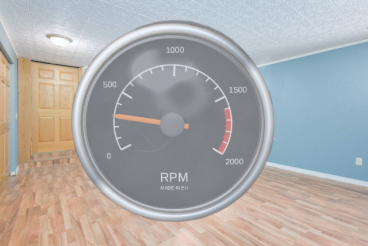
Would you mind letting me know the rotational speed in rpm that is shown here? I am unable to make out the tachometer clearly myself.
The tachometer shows 300 rpm
